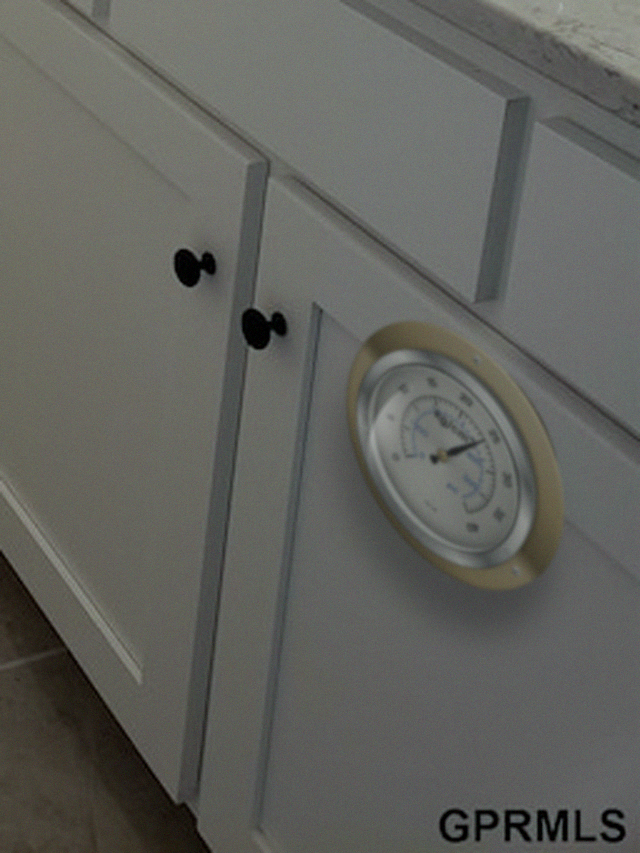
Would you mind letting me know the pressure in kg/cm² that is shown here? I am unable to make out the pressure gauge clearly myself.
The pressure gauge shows 25 kg/cm²
